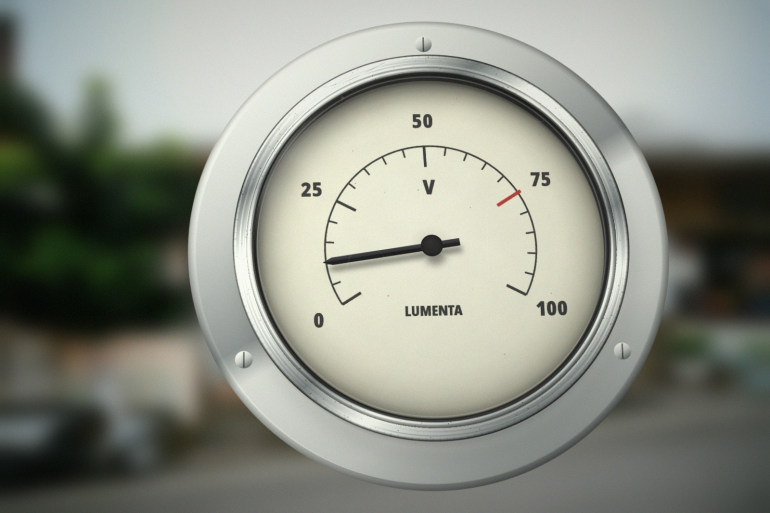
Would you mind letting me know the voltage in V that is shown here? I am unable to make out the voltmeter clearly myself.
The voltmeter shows 10 V
